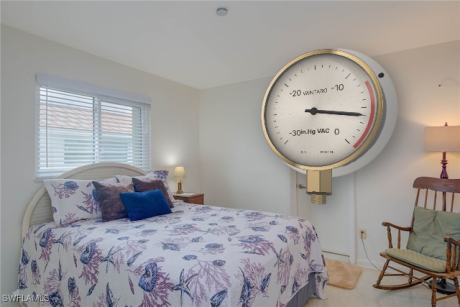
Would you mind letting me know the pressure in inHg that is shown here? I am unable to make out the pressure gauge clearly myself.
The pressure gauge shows -4 inHg
